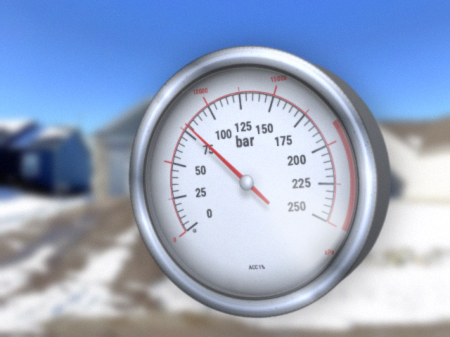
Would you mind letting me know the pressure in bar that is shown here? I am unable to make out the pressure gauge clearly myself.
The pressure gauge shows 80 bar
